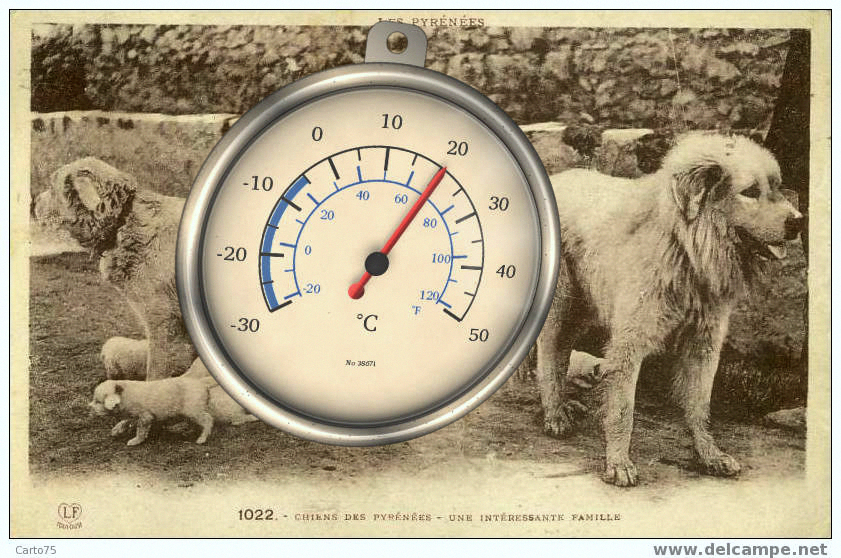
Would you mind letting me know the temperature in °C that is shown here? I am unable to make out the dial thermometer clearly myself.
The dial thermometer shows 20 °C
